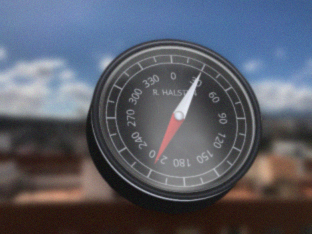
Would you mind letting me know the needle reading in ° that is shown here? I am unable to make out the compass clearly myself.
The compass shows 210 °
